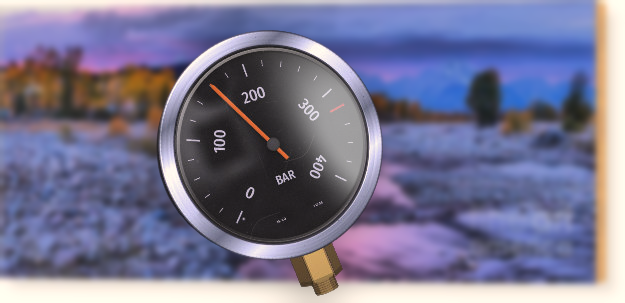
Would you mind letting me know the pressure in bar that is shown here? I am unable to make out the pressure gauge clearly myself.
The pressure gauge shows 160 bar
